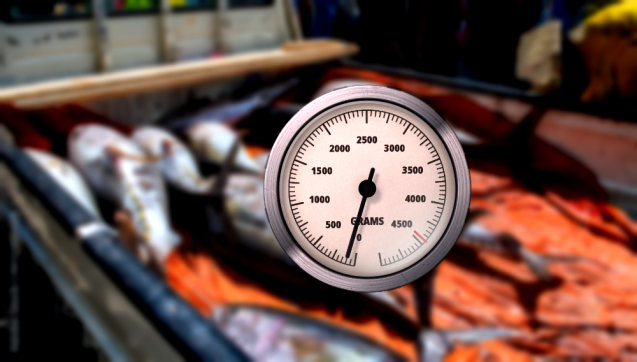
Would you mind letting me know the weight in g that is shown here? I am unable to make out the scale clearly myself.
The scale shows 100 g
